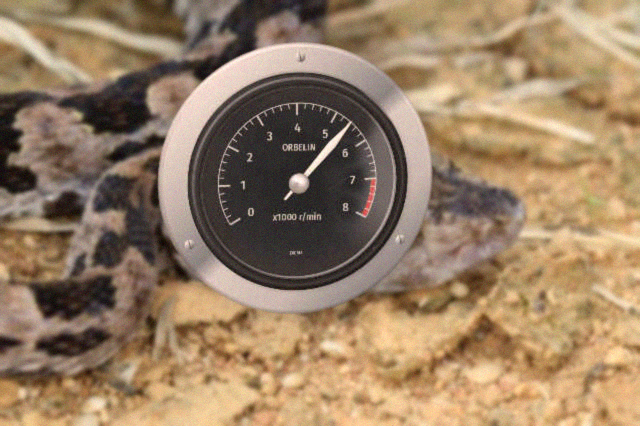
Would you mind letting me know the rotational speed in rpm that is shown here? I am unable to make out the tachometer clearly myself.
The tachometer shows 5400 rpm
